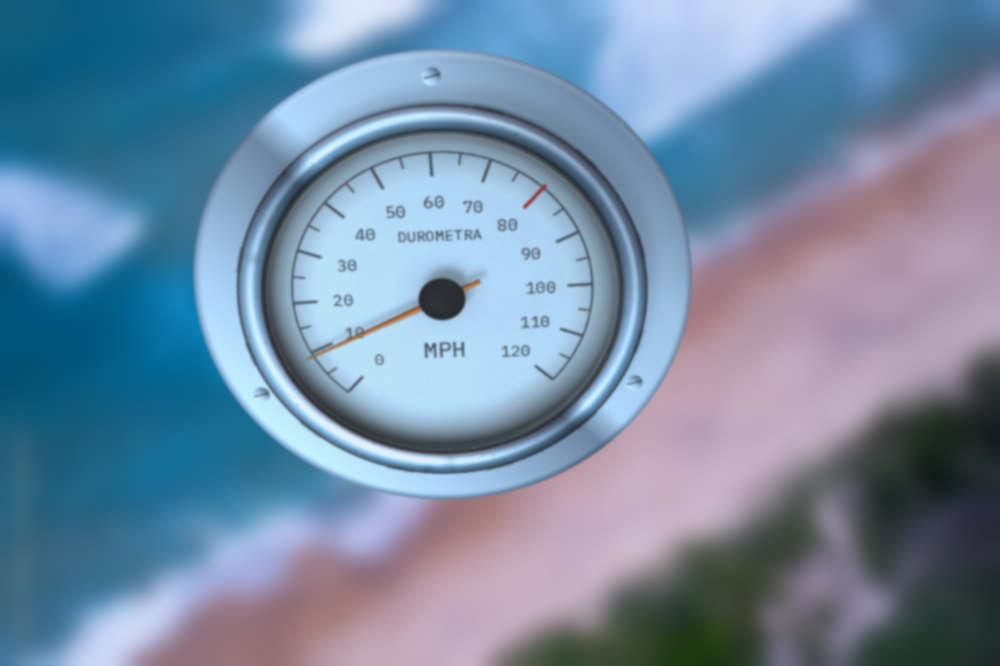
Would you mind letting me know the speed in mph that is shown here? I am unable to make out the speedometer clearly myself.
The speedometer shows 10 mph
